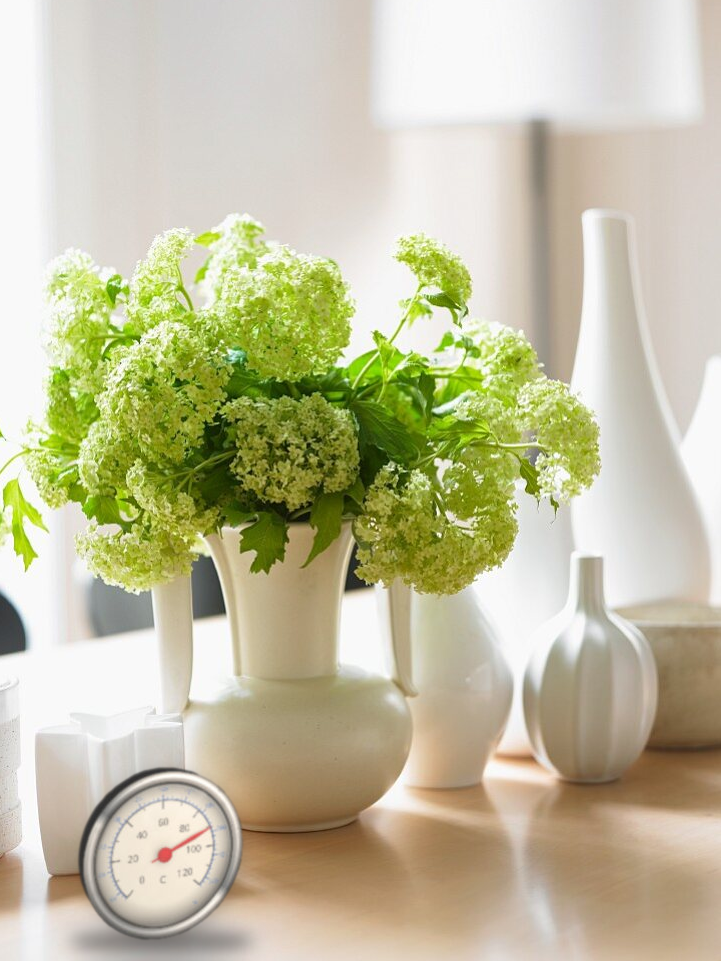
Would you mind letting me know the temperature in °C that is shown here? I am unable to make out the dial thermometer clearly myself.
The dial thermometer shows 90 °C
